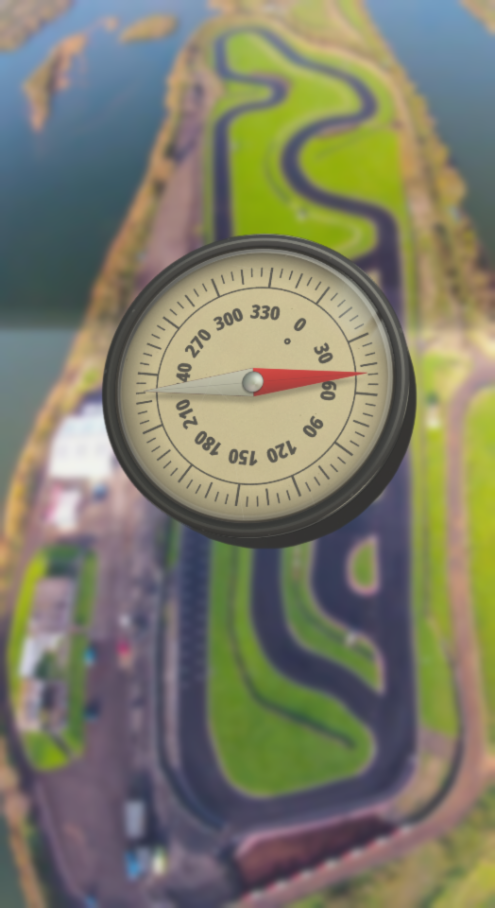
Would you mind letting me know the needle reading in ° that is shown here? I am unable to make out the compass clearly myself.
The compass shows 50 °
